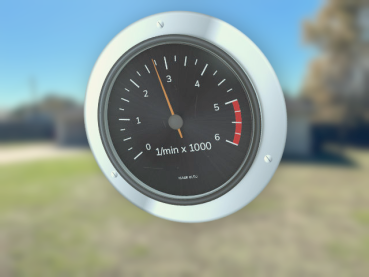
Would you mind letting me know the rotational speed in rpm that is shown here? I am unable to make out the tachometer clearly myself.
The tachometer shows 2750 rpm
